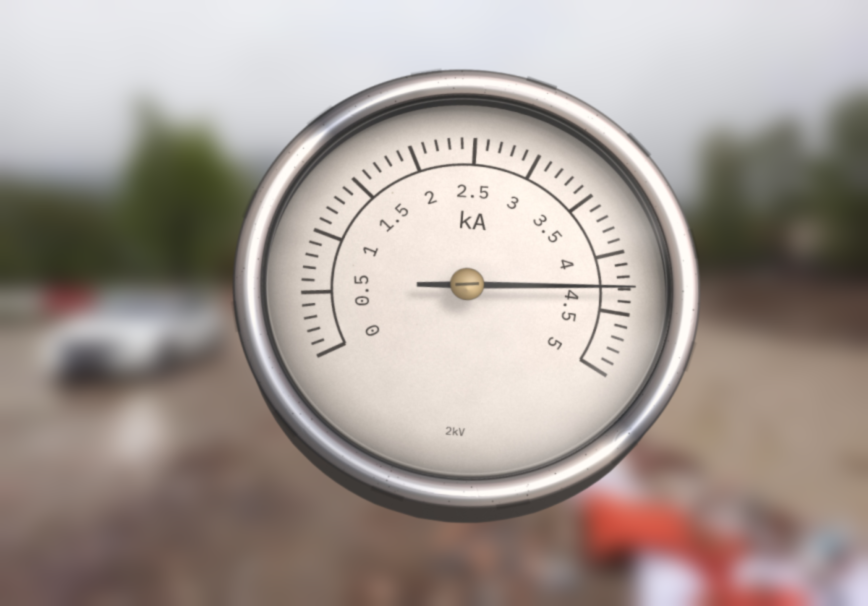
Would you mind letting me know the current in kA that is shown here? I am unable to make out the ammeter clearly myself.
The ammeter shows 4.3 kA
